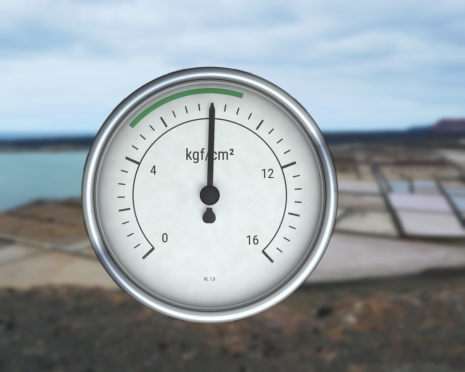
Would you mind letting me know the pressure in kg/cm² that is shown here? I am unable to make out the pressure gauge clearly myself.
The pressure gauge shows 8 kg/cm²
